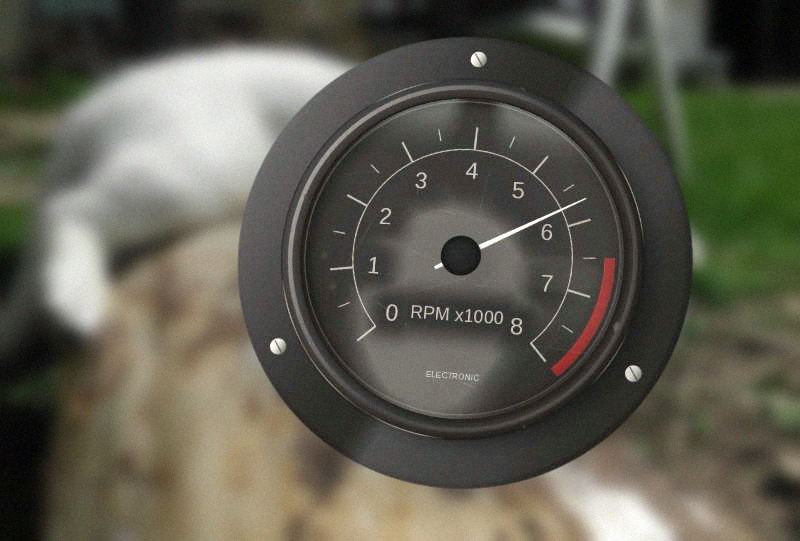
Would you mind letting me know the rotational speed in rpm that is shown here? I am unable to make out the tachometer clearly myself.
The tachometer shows 5750 rpm
